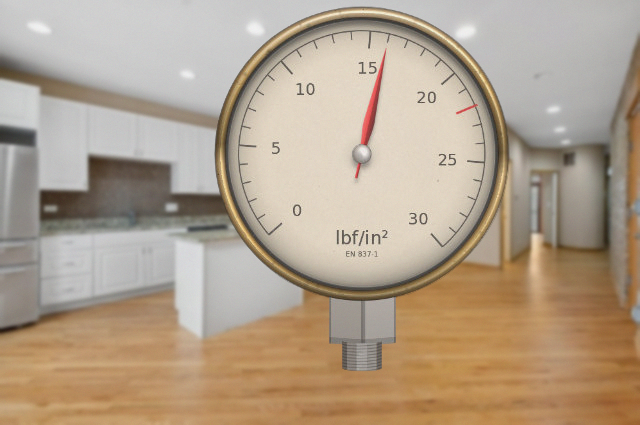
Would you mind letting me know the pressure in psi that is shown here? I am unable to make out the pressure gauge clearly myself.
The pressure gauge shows 16 psi
